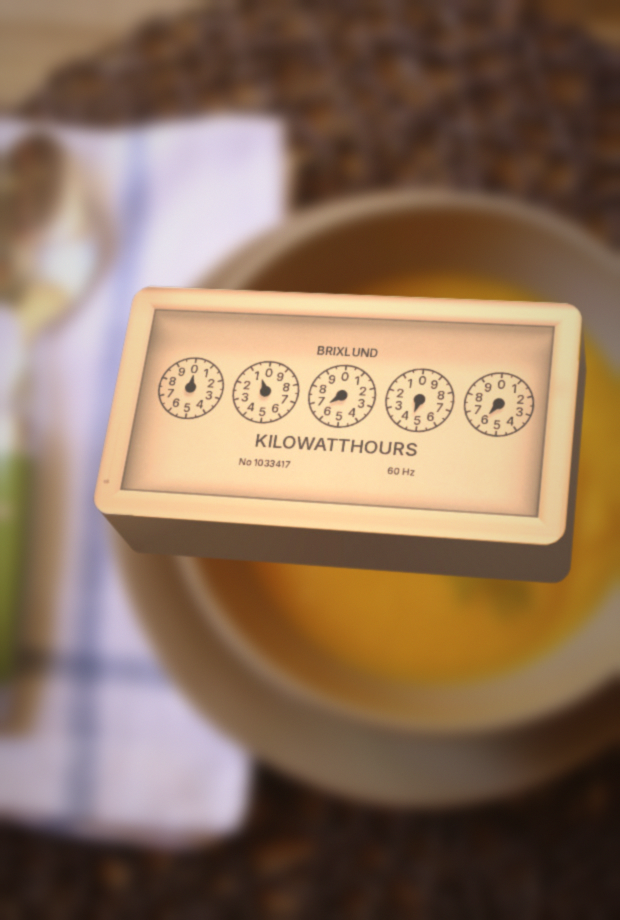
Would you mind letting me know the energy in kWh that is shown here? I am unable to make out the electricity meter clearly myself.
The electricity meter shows 646 kWh
